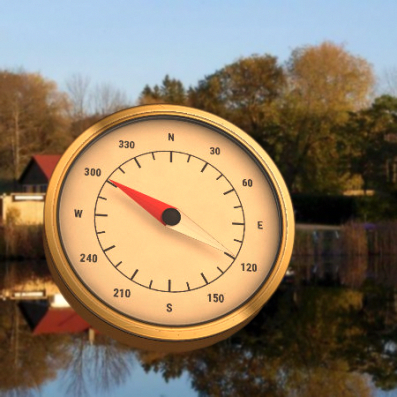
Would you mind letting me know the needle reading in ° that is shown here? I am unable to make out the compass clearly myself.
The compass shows 300 °
